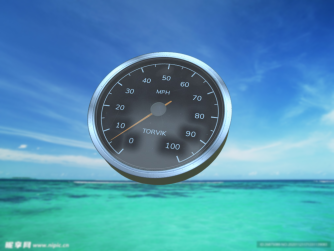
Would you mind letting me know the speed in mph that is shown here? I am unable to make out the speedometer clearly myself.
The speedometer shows 5 mph
